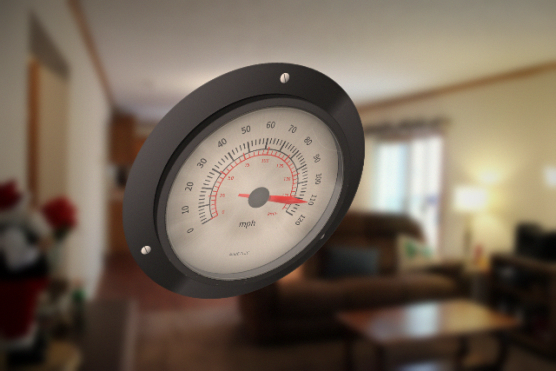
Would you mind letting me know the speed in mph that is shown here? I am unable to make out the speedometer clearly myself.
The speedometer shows 110 mph
